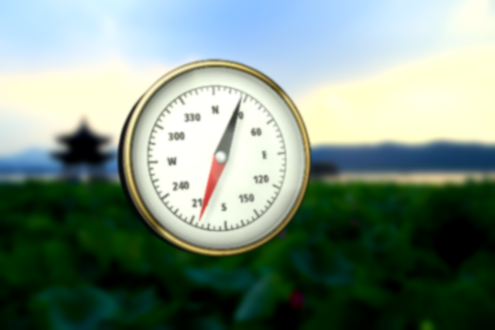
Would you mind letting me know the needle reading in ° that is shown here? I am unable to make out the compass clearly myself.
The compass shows 205 °
